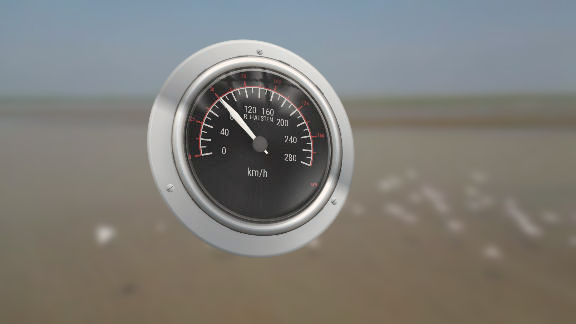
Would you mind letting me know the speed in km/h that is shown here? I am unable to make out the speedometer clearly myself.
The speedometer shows 80 km/h
